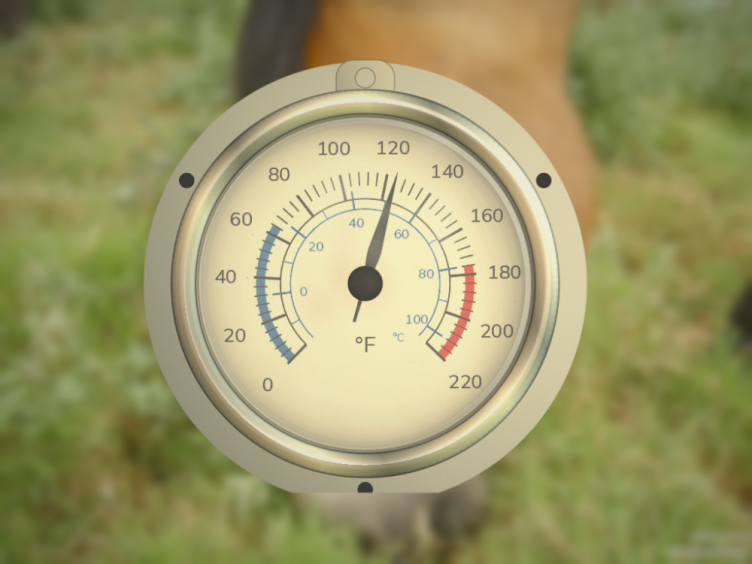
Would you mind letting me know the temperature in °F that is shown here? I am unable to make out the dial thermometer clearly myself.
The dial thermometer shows 124 °F
